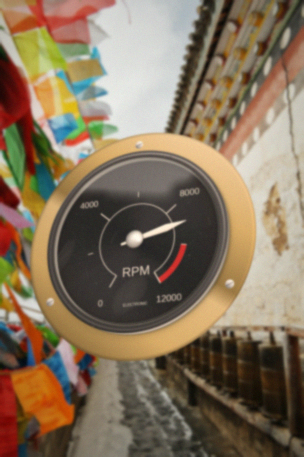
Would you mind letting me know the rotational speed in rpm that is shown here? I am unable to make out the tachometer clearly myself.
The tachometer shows 9000 rpm
